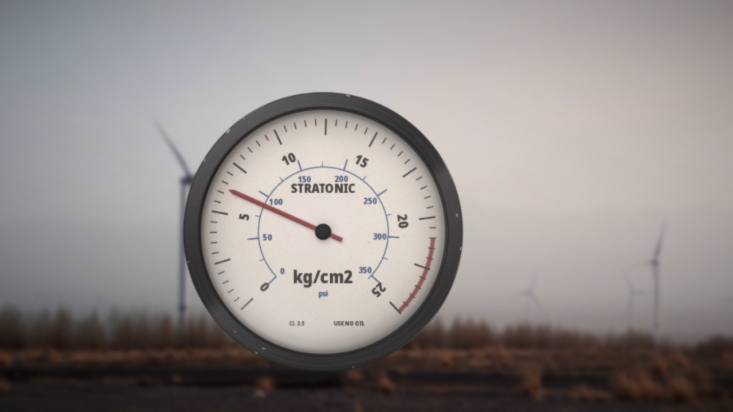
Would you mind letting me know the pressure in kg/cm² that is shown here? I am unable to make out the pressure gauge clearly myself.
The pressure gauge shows 6.25 kg/cm²
